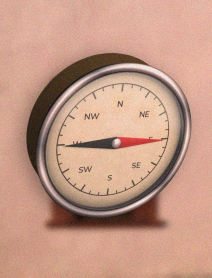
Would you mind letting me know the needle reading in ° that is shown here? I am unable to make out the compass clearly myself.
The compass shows 90 °
